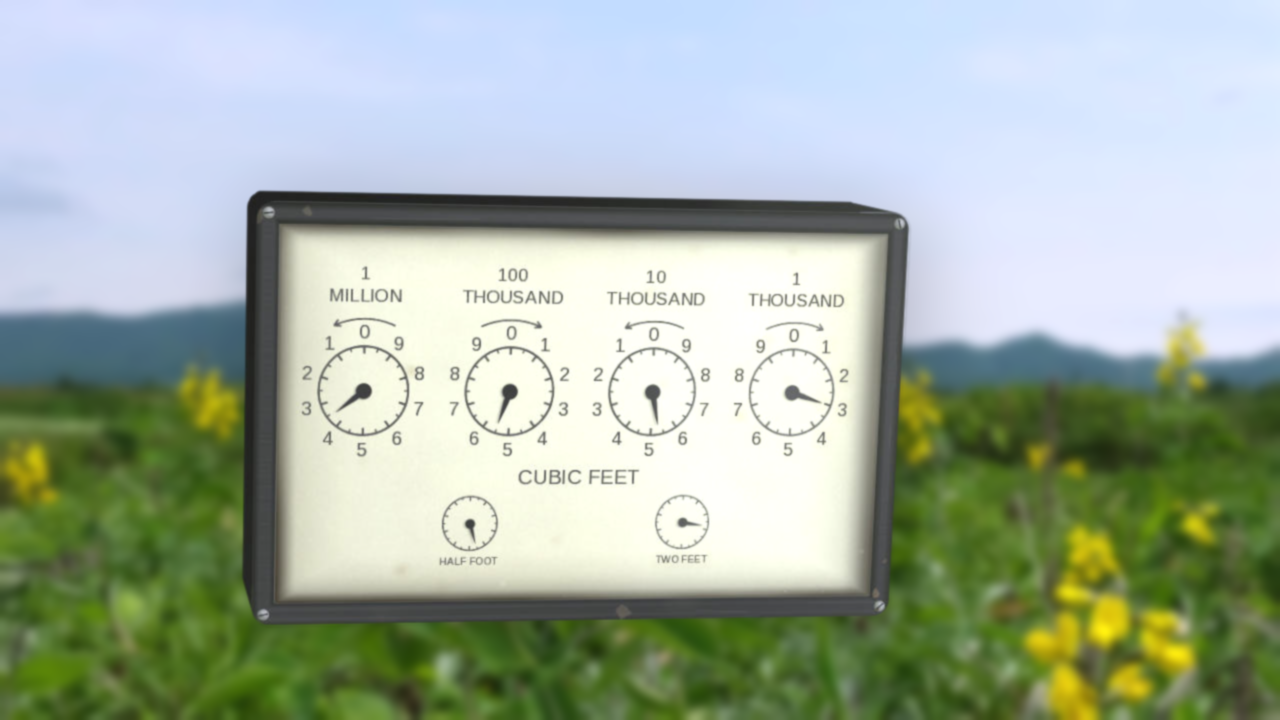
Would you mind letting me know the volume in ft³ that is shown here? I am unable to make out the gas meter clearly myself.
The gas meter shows 355300 ft³
